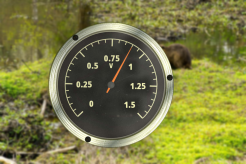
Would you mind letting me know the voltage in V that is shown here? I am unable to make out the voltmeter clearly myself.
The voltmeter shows 0.9 V
